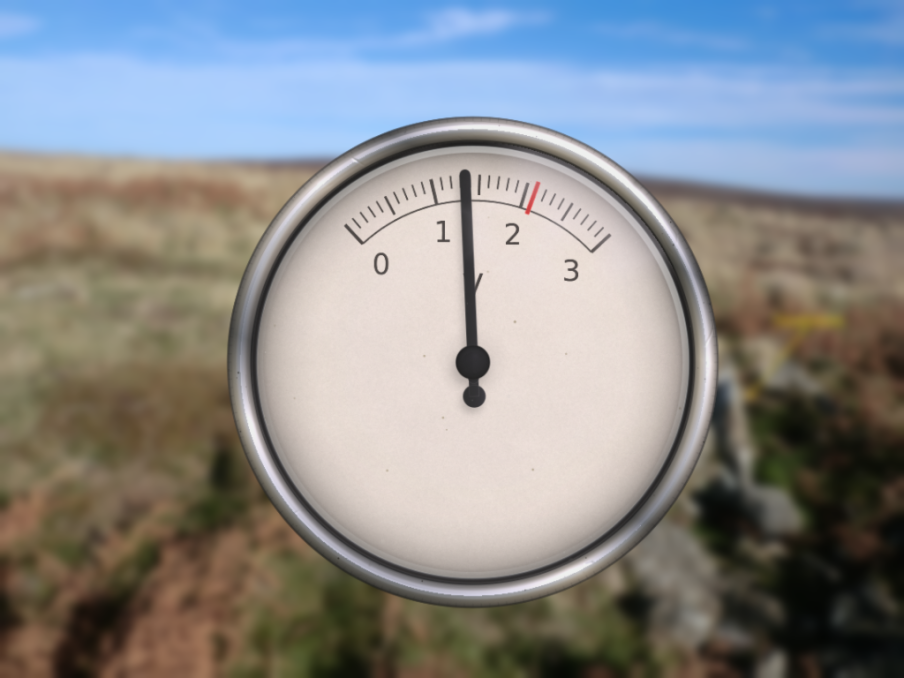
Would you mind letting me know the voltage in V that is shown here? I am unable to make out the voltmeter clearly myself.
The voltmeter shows 1.35 V
